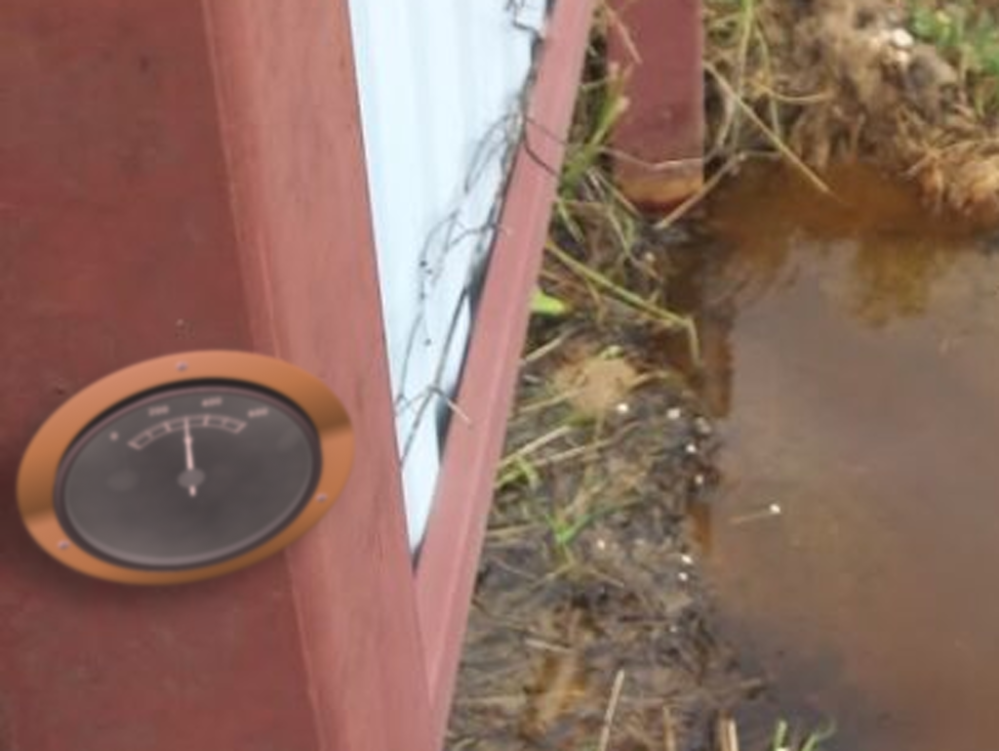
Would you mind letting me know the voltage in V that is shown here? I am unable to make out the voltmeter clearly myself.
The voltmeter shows 300 V
